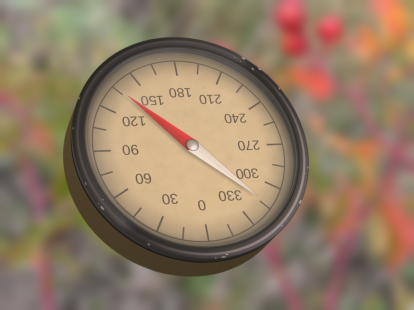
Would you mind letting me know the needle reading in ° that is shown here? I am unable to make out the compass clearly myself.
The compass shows 135 °
